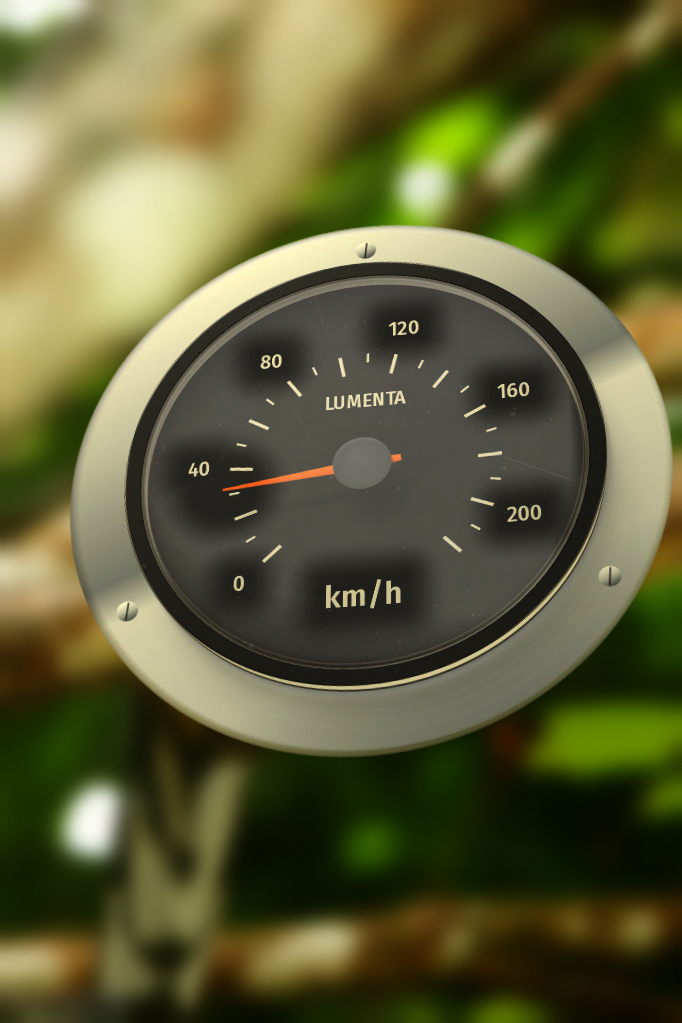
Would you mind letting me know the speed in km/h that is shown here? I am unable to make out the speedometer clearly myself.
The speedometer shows 30 km/h
